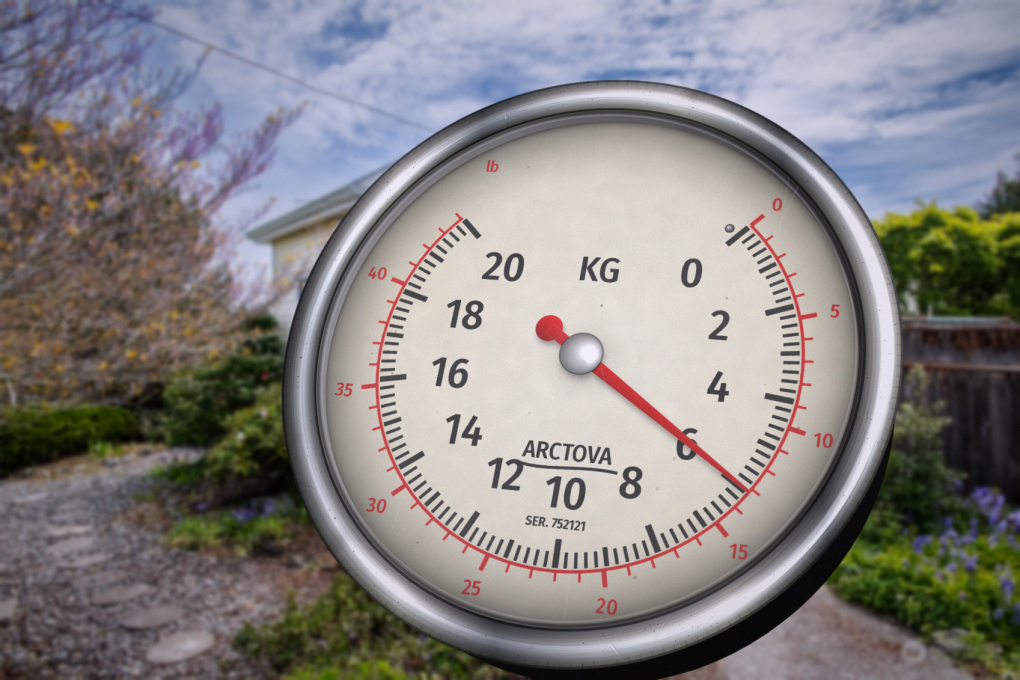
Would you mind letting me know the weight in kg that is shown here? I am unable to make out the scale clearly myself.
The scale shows 6 kg
